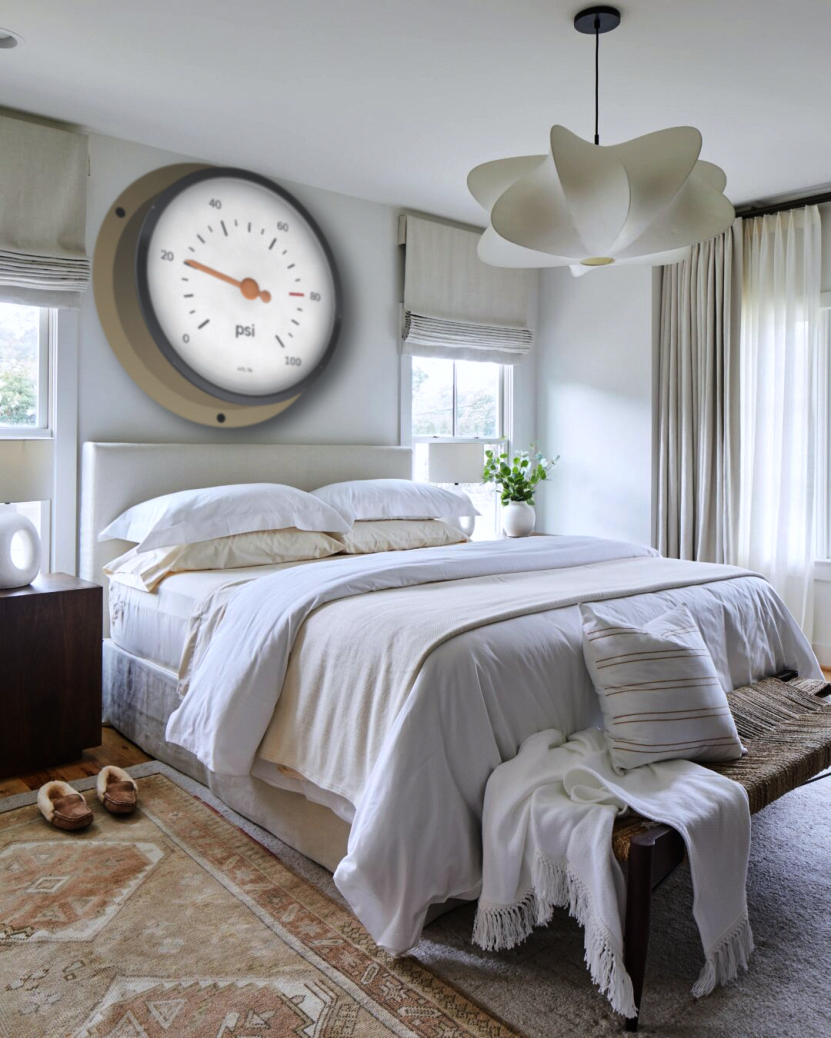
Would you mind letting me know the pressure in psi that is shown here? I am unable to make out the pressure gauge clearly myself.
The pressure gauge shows 20 psi
